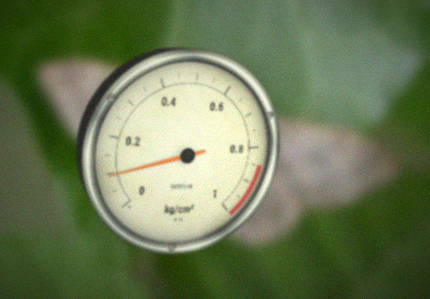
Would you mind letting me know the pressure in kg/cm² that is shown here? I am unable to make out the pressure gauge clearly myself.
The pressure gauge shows 0.1 kg/cm²
